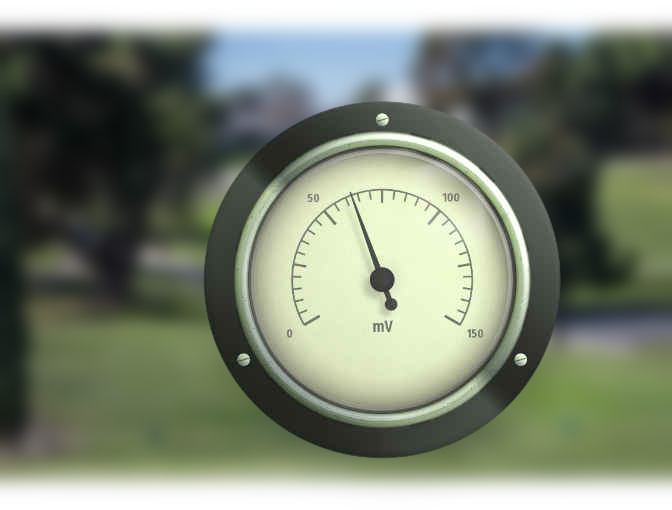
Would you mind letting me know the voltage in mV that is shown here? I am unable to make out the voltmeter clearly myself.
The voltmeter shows 62.5 mV
